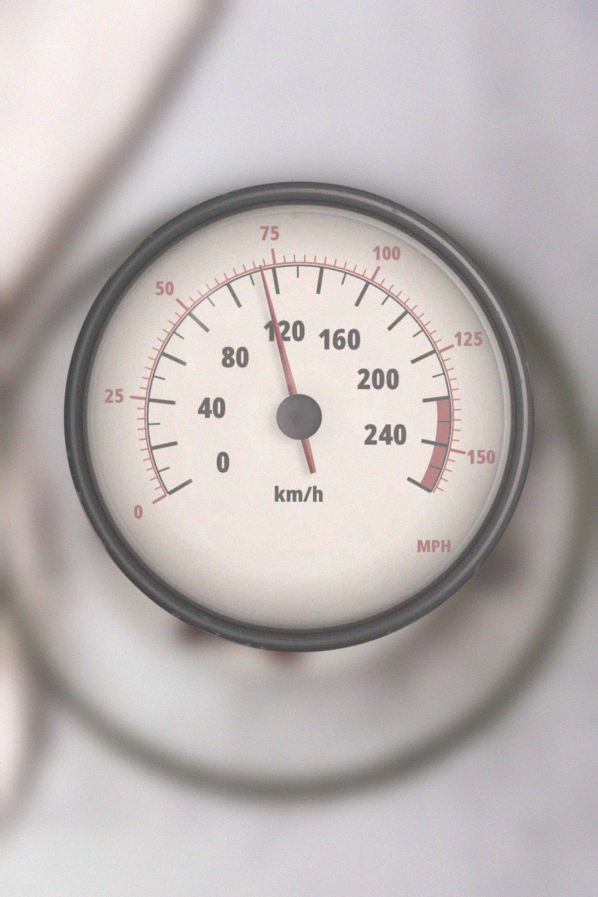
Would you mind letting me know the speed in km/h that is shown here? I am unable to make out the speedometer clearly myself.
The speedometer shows 115 km/h
